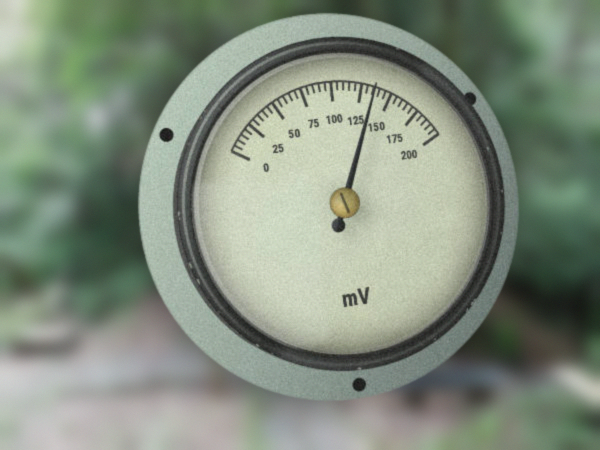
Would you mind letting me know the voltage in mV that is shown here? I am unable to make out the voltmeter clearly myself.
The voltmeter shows 135 mV
